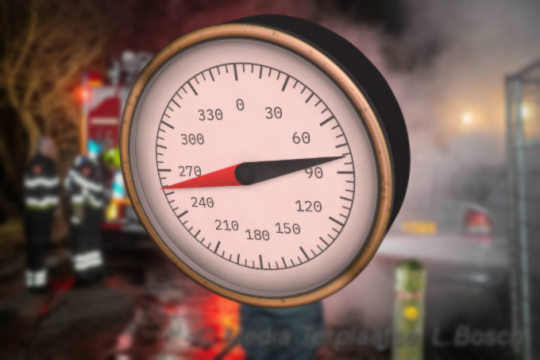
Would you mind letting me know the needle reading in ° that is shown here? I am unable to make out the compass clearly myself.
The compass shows 260 °
